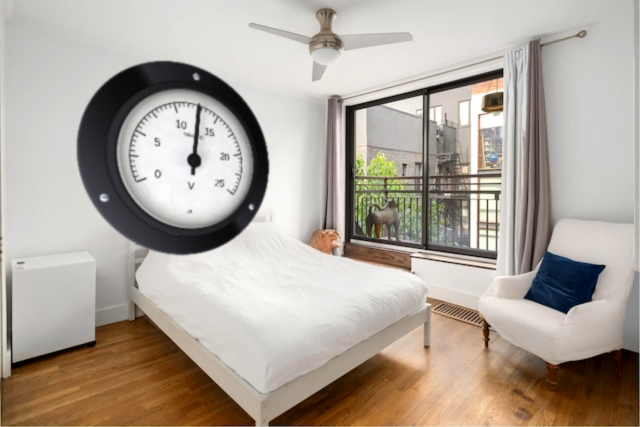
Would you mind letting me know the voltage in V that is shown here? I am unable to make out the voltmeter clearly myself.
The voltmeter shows 12.5 V
